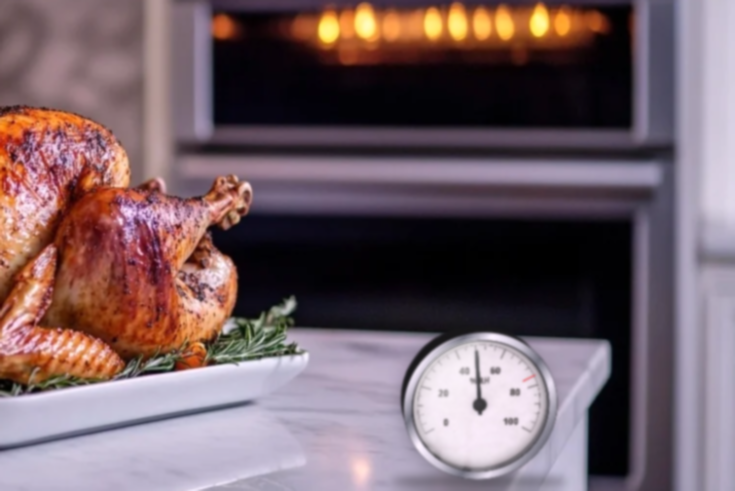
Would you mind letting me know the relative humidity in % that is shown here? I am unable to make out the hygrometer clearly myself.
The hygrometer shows 48 %
